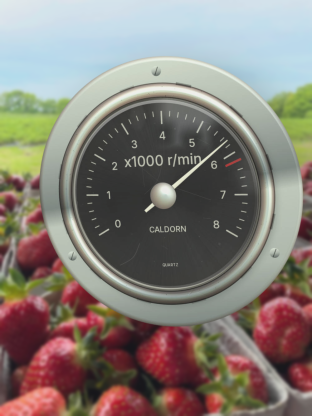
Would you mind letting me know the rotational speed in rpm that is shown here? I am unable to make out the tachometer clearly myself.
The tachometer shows 5700 rpm
